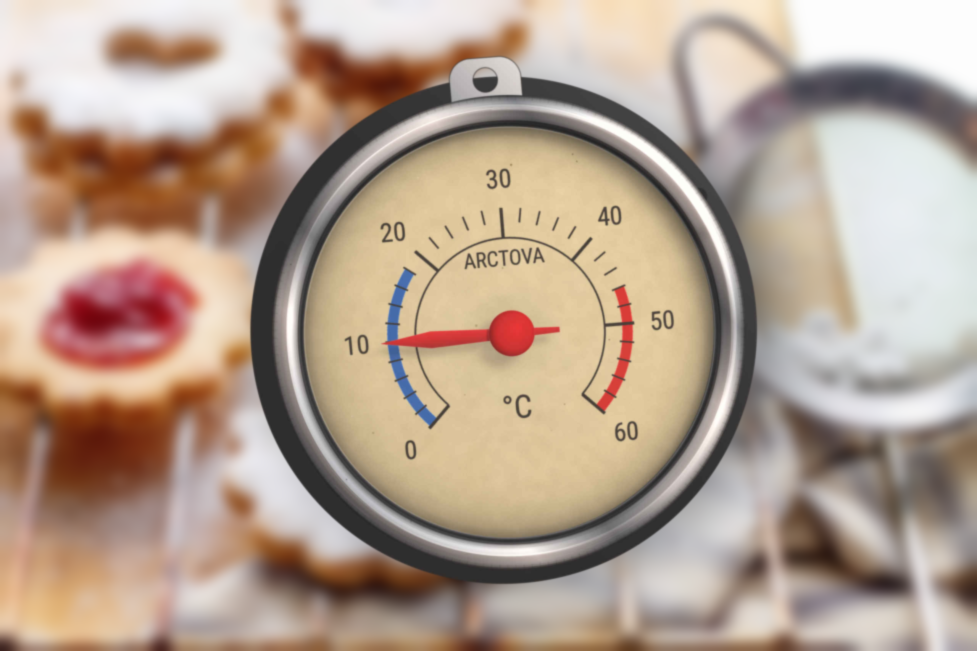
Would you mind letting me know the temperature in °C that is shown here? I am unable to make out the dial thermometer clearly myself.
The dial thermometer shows 10 °C
